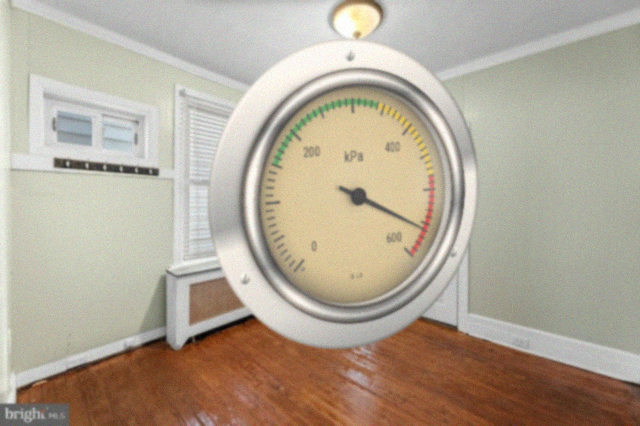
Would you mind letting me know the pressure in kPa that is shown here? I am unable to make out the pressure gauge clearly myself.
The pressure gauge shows 560 kPa
